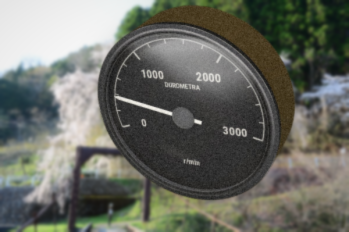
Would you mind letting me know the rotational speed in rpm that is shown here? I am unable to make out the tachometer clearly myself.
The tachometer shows 400 rpm
